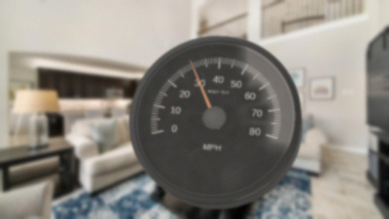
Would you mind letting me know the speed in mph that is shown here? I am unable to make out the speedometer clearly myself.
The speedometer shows 30 mph
